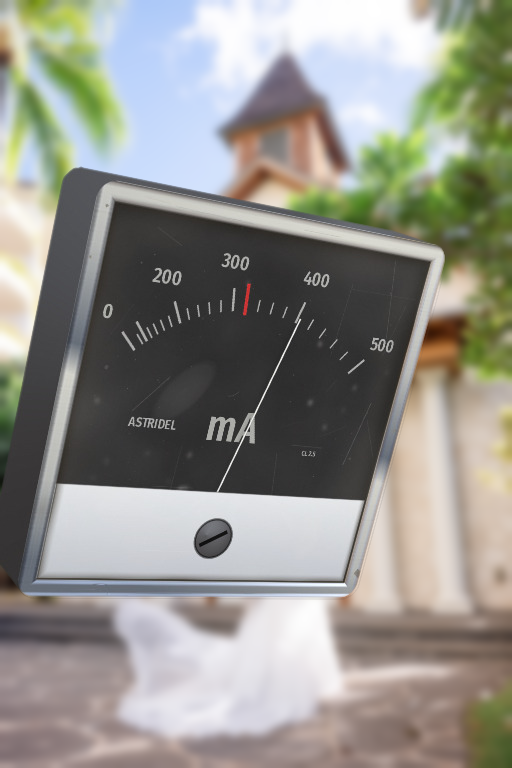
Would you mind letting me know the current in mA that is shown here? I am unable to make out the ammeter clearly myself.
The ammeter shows 400 mA
